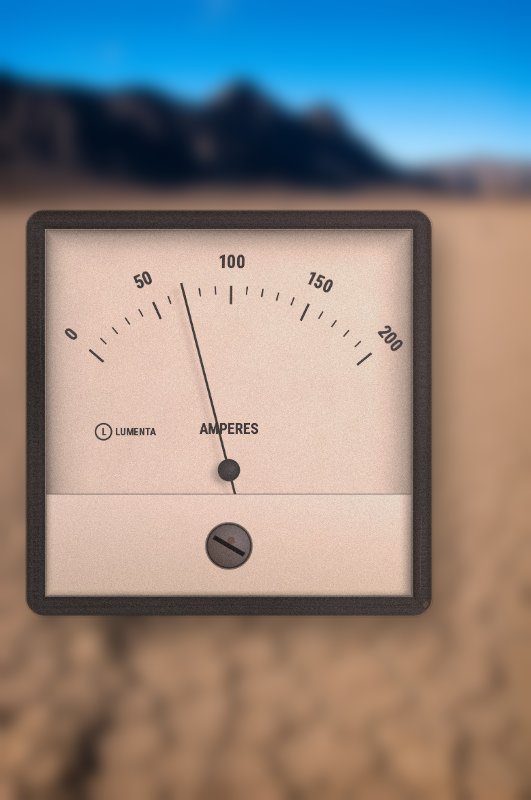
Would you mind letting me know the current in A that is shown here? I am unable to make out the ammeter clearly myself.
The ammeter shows 70 A
